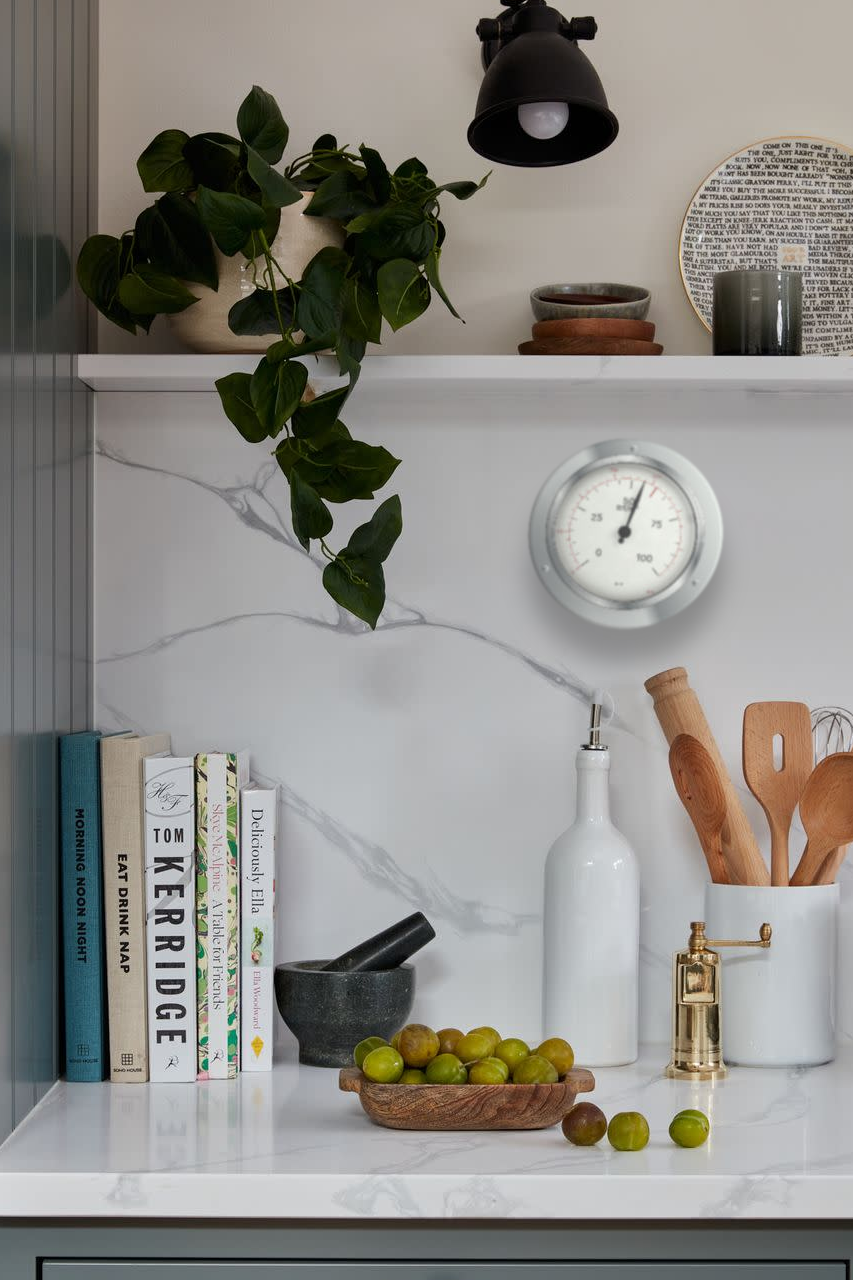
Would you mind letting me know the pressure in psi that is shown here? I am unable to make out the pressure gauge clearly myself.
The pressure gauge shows 55 psi
